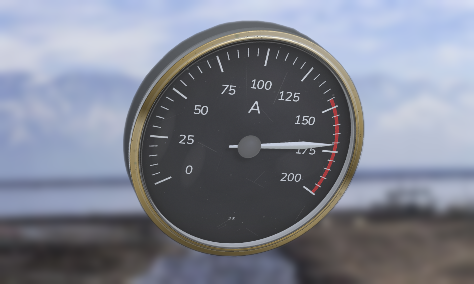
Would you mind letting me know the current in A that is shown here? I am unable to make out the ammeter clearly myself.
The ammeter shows 170 A
